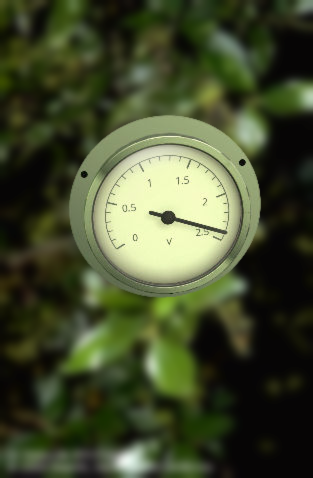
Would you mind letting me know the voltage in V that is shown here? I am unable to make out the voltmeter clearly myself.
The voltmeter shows 2.4 V
